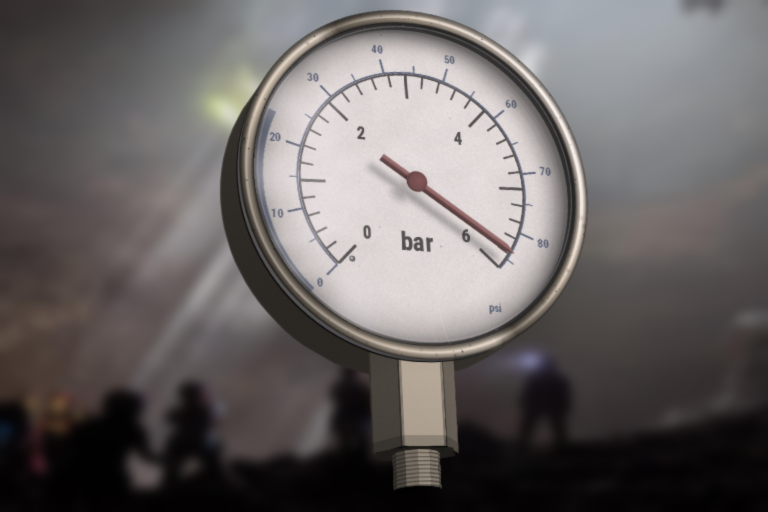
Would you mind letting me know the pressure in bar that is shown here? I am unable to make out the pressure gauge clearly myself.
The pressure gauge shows 5.8 bar
